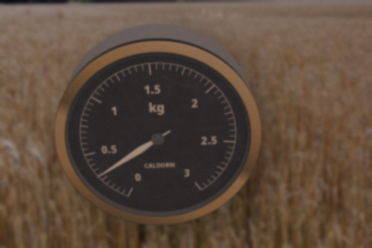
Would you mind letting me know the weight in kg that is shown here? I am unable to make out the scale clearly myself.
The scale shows 0.3 kg
